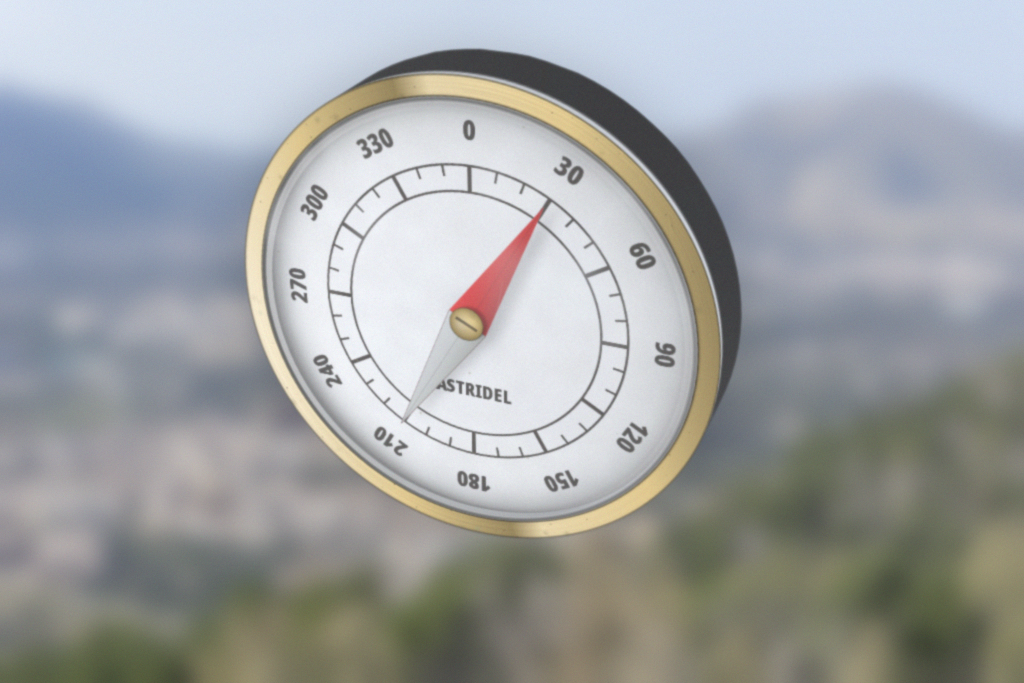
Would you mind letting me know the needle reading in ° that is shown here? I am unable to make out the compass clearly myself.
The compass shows 30 °
